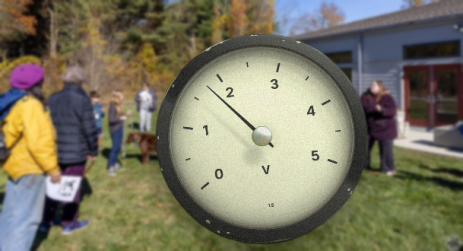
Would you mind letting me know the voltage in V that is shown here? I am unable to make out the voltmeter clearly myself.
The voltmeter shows 1.75 V
